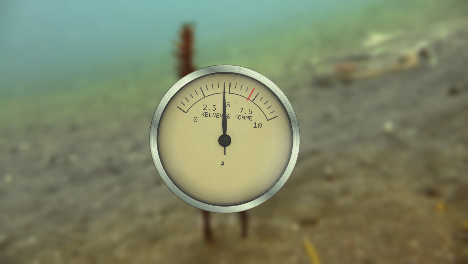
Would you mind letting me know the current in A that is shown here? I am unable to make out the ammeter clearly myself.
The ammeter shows 4.5 A
